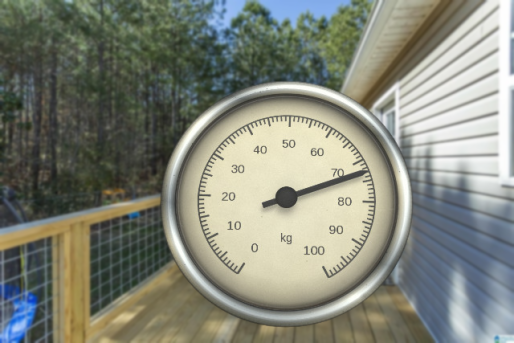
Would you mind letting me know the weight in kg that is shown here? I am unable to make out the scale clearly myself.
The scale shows 73 kg
